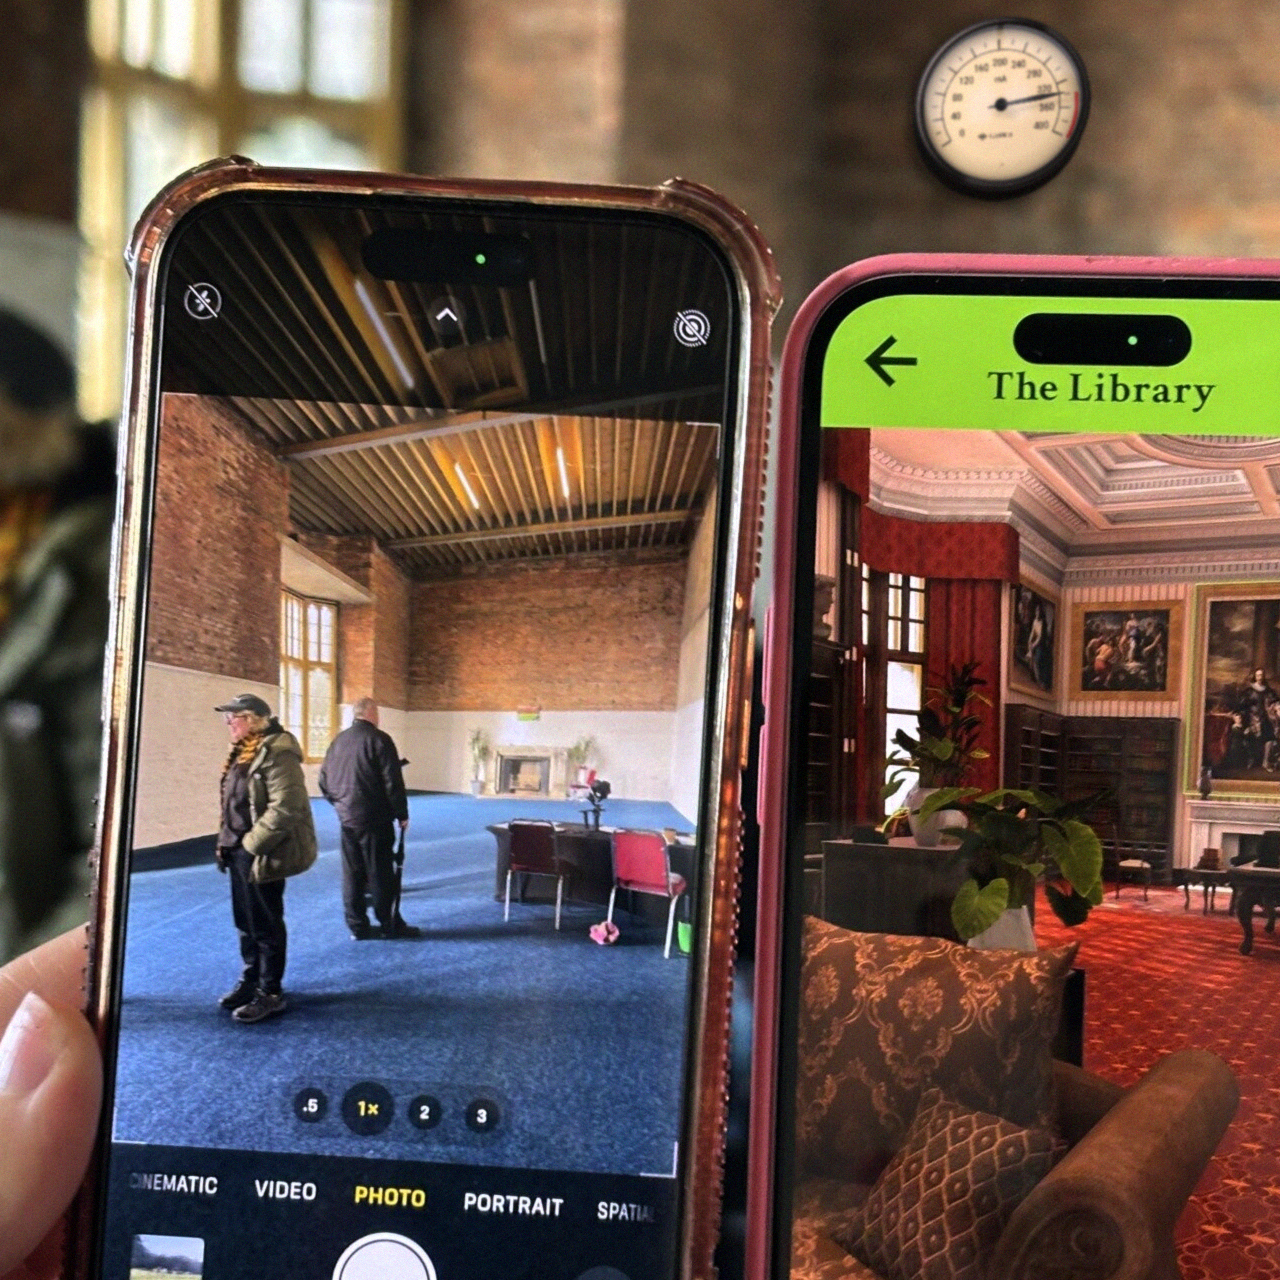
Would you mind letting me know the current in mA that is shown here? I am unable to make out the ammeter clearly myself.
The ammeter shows 340 mA
